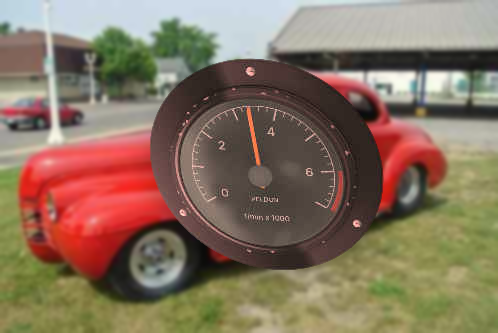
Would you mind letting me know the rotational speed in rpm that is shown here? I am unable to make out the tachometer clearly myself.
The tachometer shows 3400 rpm
